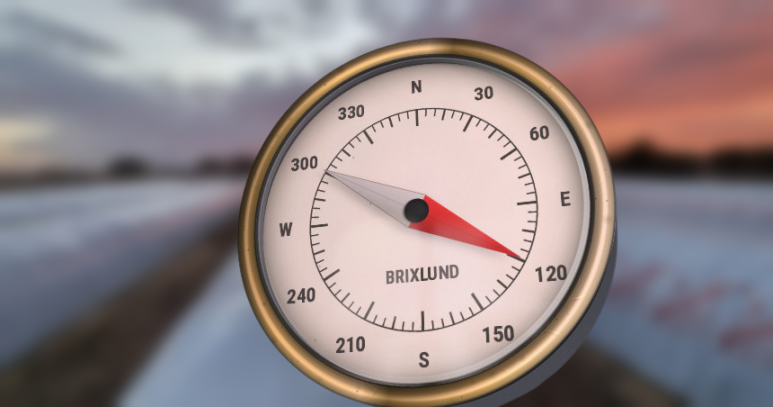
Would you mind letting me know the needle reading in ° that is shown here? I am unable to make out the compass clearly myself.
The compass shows 120 °
